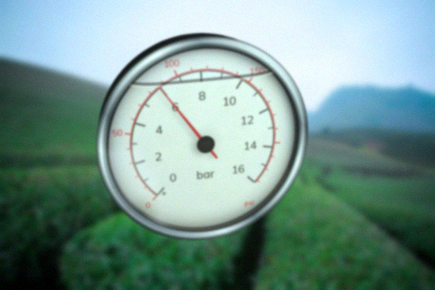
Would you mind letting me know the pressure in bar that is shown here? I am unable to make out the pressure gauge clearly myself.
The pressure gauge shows 6 bar
